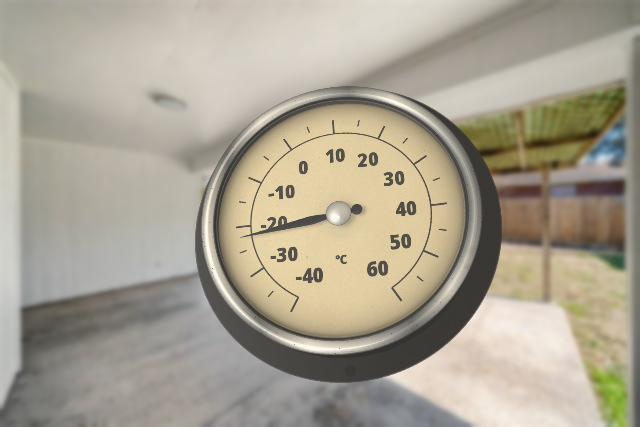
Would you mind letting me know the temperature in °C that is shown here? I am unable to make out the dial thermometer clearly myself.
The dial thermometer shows -22.5 °C
